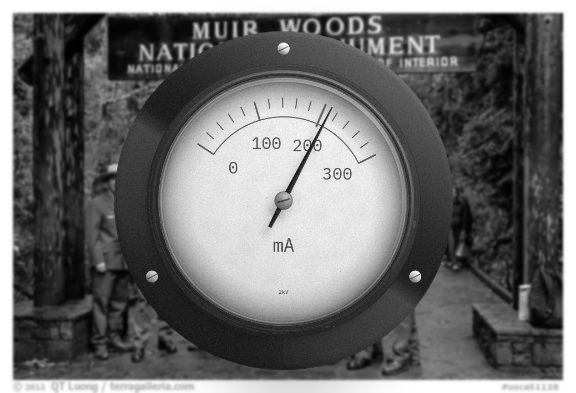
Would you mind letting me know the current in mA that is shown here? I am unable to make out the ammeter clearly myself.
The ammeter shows 210 mA
